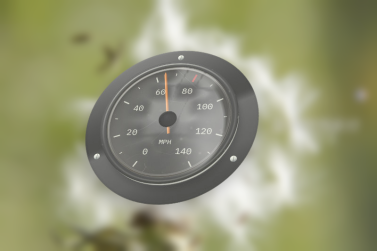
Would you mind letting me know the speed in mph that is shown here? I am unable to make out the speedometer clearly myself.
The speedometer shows 65 mph
